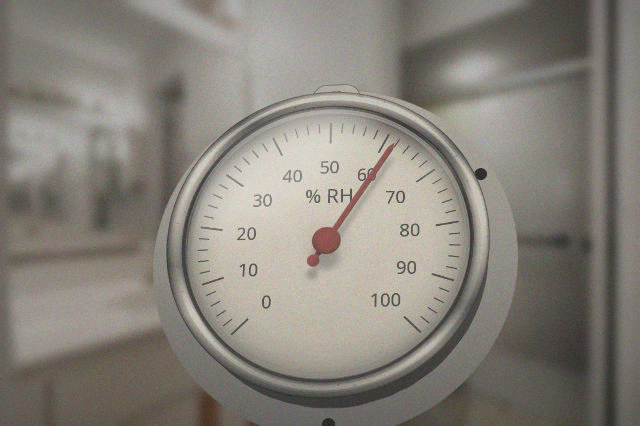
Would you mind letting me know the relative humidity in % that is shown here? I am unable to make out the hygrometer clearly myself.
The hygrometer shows 62 %
